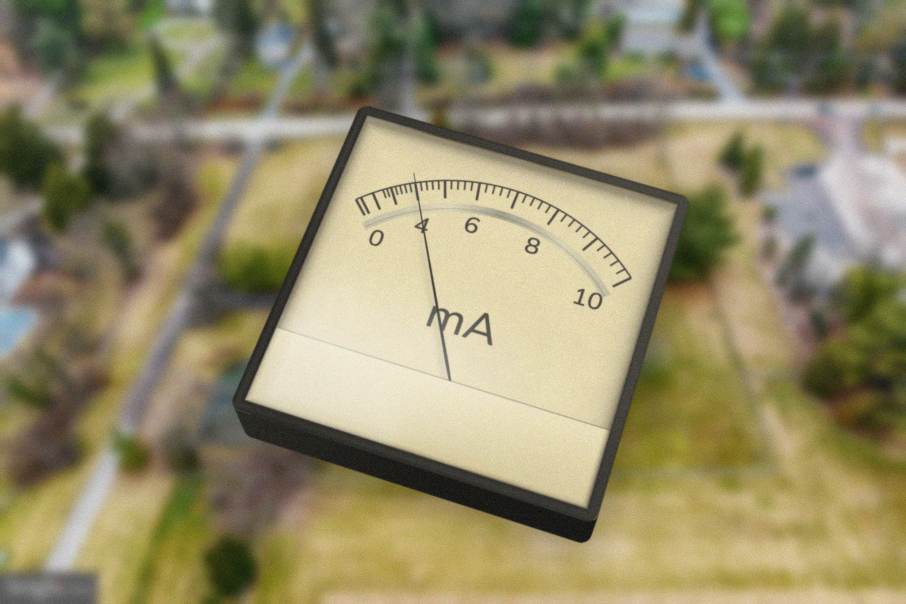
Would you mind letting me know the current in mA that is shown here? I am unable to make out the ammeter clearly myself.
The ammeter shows 4 mA
